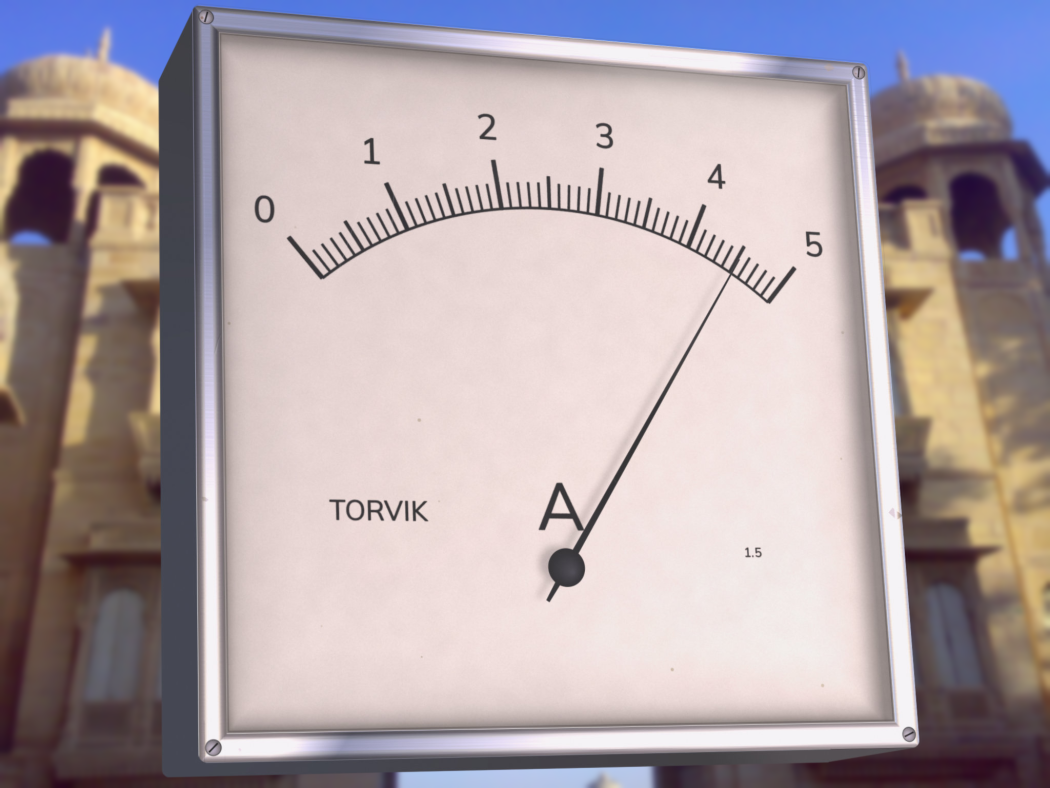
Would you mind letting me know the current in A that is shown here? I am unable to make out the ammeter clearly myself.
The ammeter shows 4.5 A
